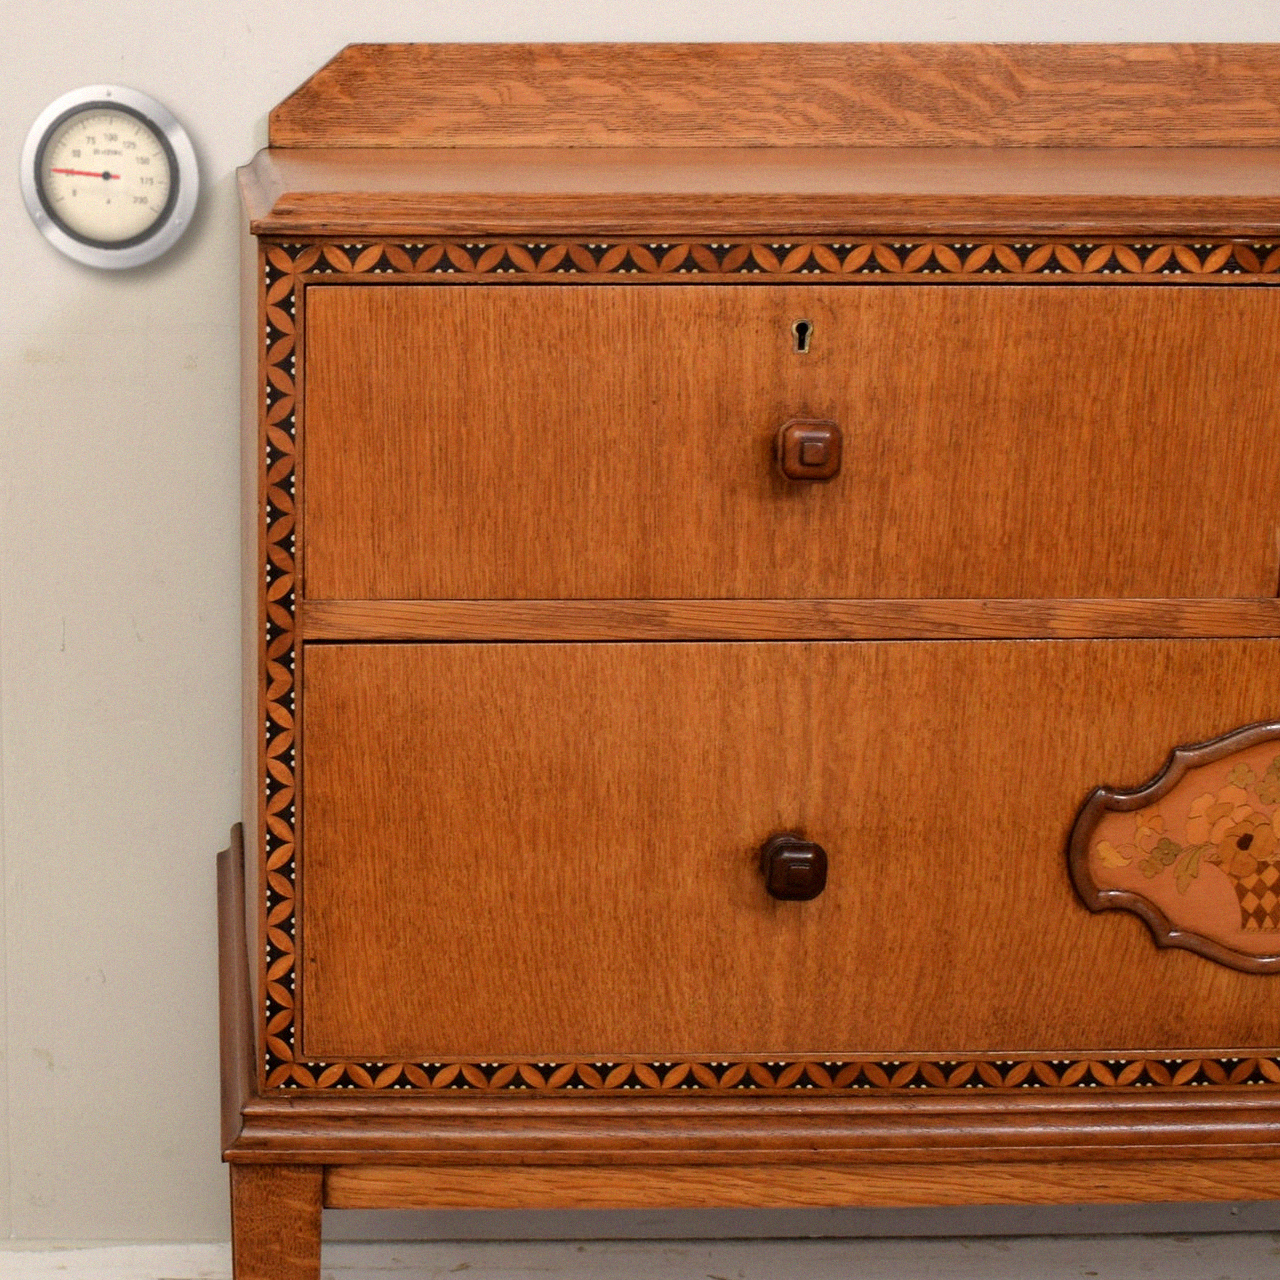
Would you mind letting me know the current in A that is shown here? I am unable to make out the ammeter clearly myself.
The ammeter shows 25 A
